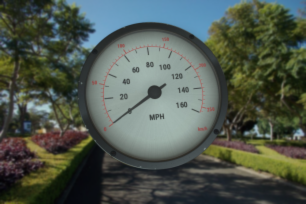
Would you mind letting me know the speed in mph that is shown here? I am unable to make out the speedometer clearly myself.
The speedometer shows 0 mph
